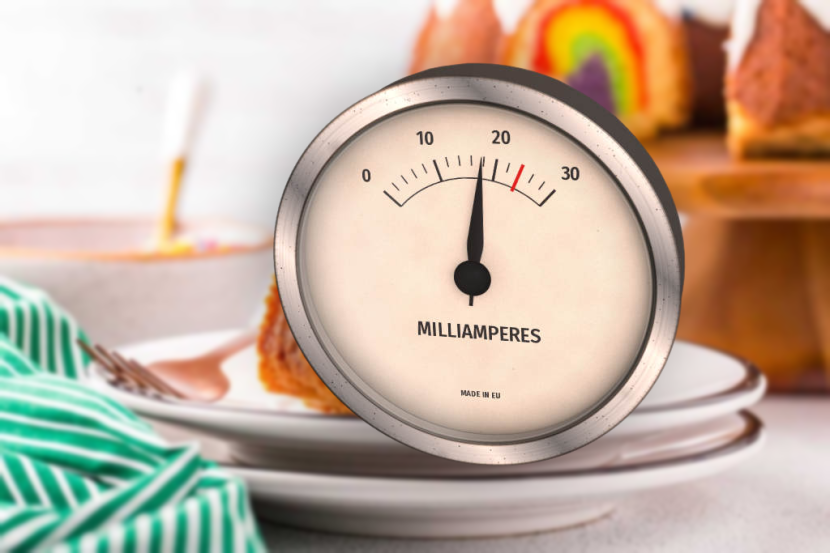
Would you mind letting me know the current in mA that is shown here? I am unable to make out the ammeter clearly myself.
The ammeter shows 18 mA
